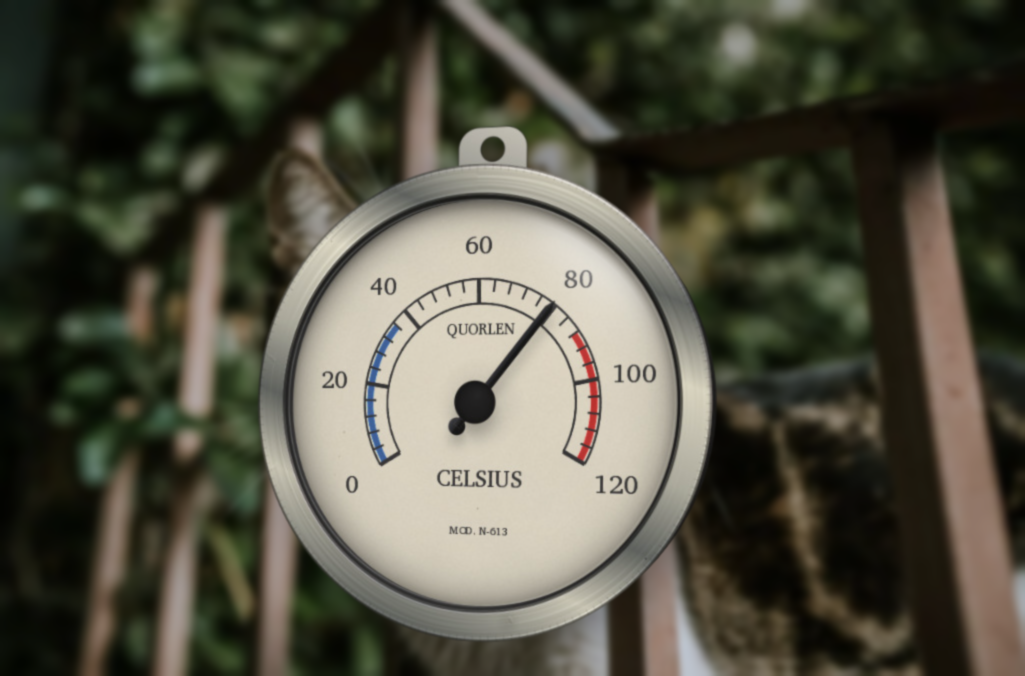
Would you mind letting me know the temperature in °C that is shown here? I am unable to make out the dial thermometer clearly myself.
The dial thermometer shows 80 °C
